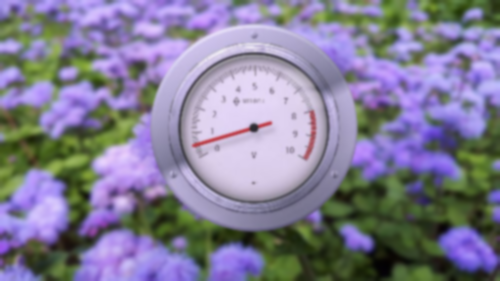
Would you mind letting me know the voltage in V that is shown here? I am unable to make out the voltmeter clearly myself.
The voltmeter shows 0.5 V
